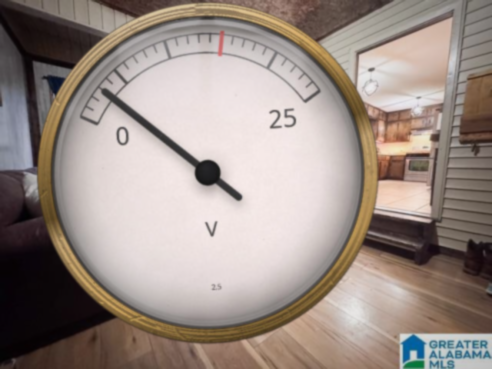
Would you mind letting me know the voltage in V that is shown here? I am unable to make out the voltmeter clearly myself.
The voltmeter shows 3 V
